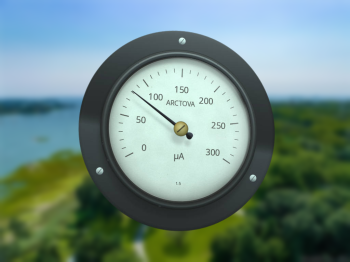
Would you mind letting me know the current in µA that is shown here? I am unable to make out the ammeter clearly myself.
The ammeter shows 80 µA
